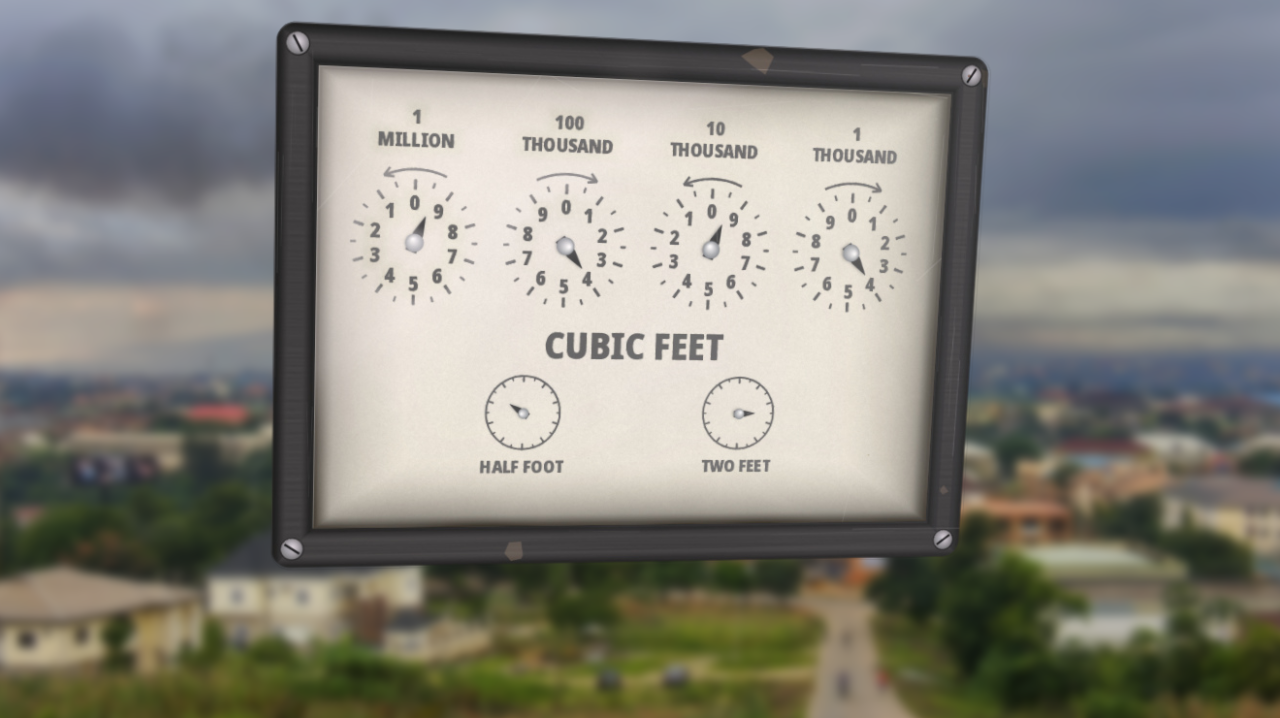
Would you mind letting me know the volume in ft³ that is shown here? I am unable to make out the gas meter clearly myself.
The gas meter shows 939400 ft³
